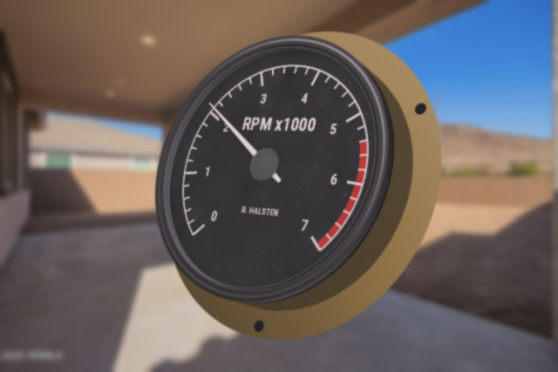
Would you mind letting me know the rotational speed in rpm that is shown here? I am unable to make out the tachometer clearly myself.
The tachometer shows 2100 rpm
